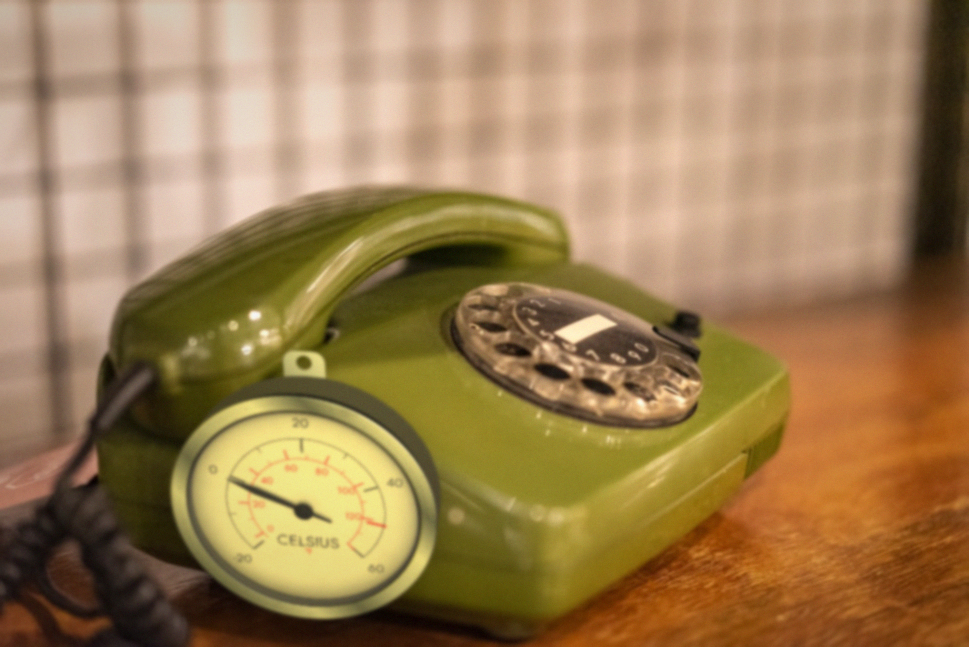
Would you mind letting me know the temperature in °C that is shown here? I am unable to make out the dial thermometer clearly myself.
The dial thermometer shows 0 °C
